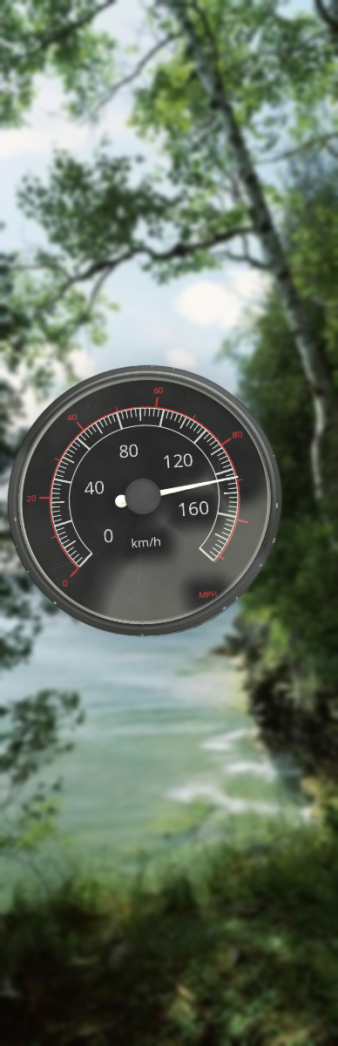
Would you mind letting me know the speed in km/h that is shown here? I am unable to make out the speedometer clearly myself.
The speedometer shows 144 km/h
